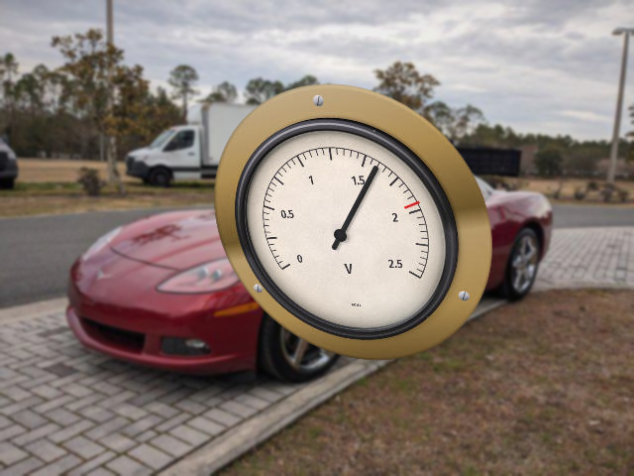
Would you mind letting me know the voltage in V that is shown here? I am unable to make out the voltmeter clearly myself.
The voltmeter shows 1.6 V
